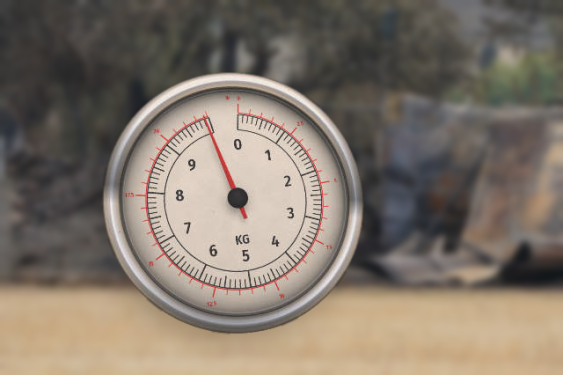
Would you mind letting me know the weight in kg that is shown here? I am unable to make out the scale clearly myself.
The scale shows 9.9 kg
